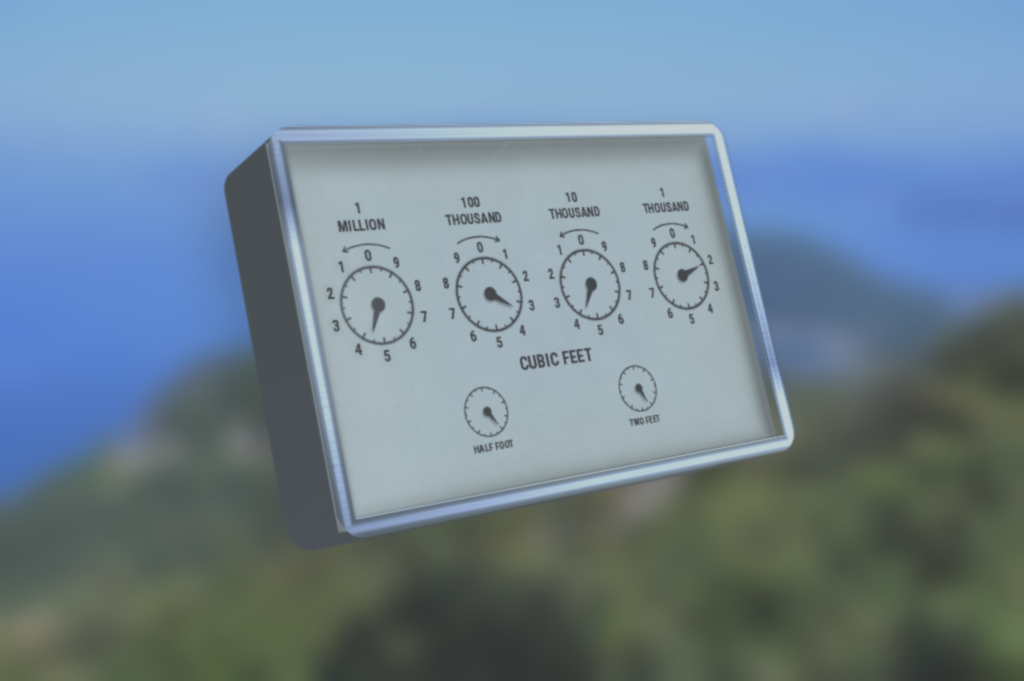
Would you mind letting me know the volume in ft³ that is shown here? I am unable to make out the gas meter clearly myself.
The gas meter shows 434200 ft³
